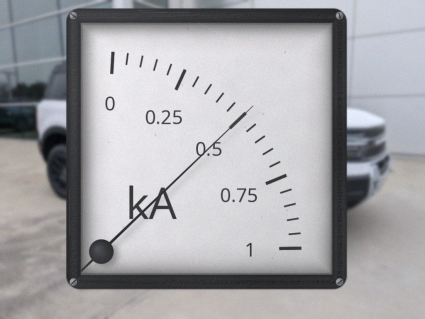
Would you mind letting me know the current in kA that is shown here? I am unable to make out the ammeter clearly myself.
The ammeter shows 0.5 kA
